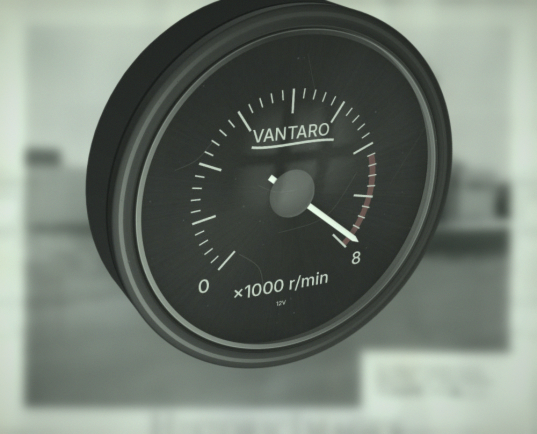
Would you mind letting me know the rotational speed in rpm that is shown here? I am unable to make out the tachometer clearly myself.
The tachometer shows 7800 rpm
